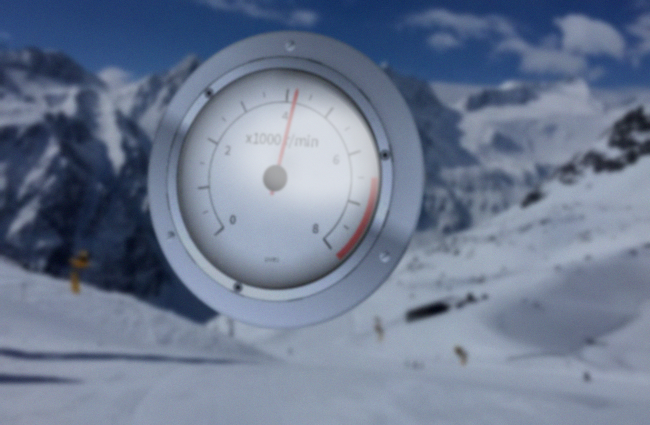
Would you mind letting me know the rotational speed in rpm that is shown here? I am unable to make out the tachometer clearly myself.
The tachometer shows 4250 rpm
